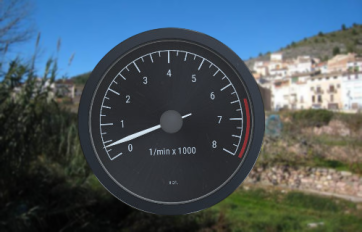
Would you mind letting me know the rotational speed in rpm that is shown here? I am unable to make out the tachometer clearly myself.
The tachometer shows 375 rpm
